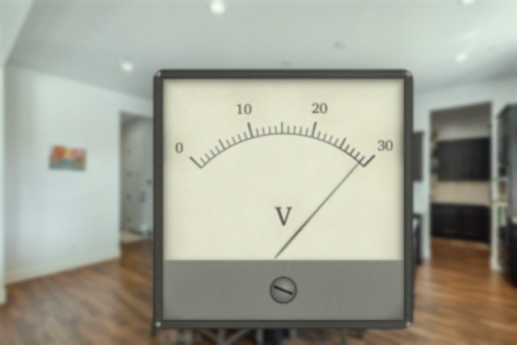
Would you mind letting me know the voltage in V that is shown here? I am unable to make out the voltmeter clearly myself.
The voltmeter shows 29 V
